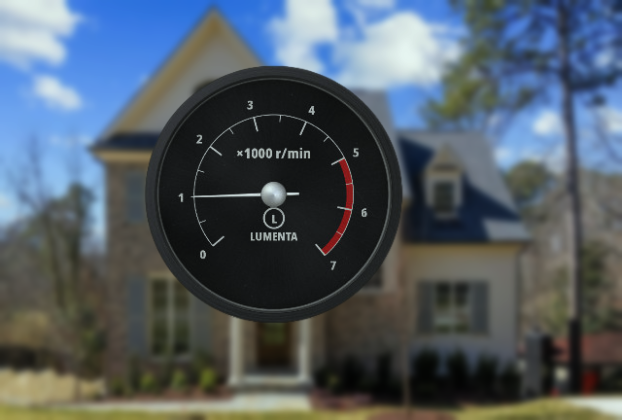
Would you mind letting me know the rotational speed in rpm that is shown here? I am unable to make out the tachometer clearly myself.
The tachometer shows 1000 rpm
